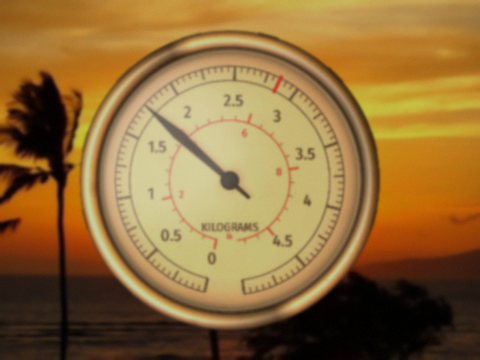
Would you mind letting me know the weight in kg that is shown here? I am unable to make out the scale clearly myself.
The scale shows 1.75 kg
